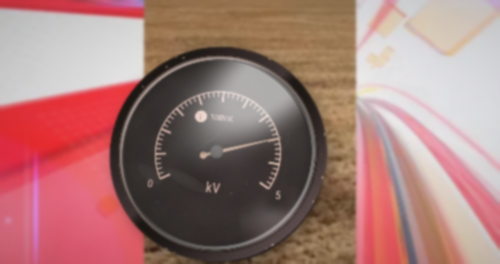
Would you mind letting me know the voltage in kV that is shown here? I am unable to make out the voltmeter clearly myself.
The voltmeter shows 4 kV
